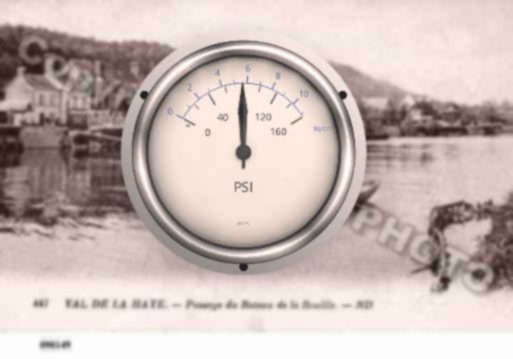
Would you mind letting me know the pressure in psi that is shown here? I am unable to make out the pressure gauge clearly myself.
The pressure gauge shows 80 psi
